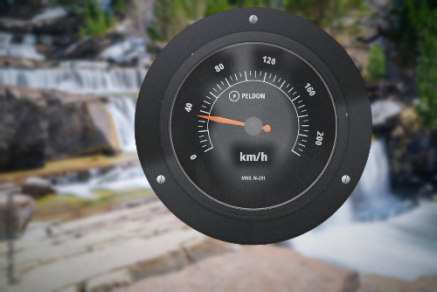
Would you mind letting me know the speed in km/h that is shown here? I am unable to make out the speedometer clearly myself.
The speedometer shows 35 km/h
